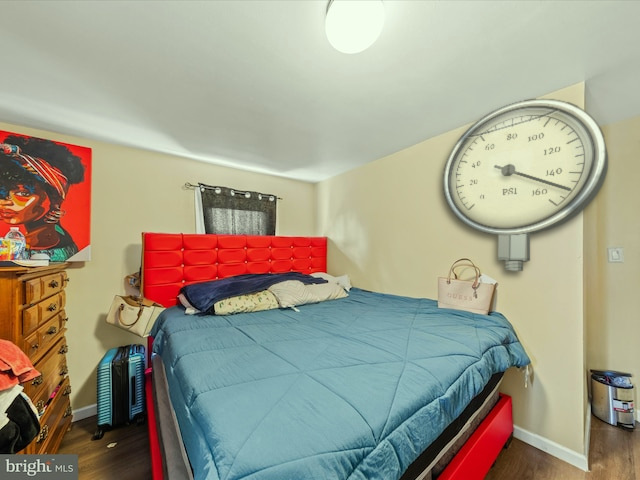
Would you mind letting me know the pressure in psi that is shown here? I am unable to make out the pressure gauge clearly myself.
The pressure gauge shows 150 psi
